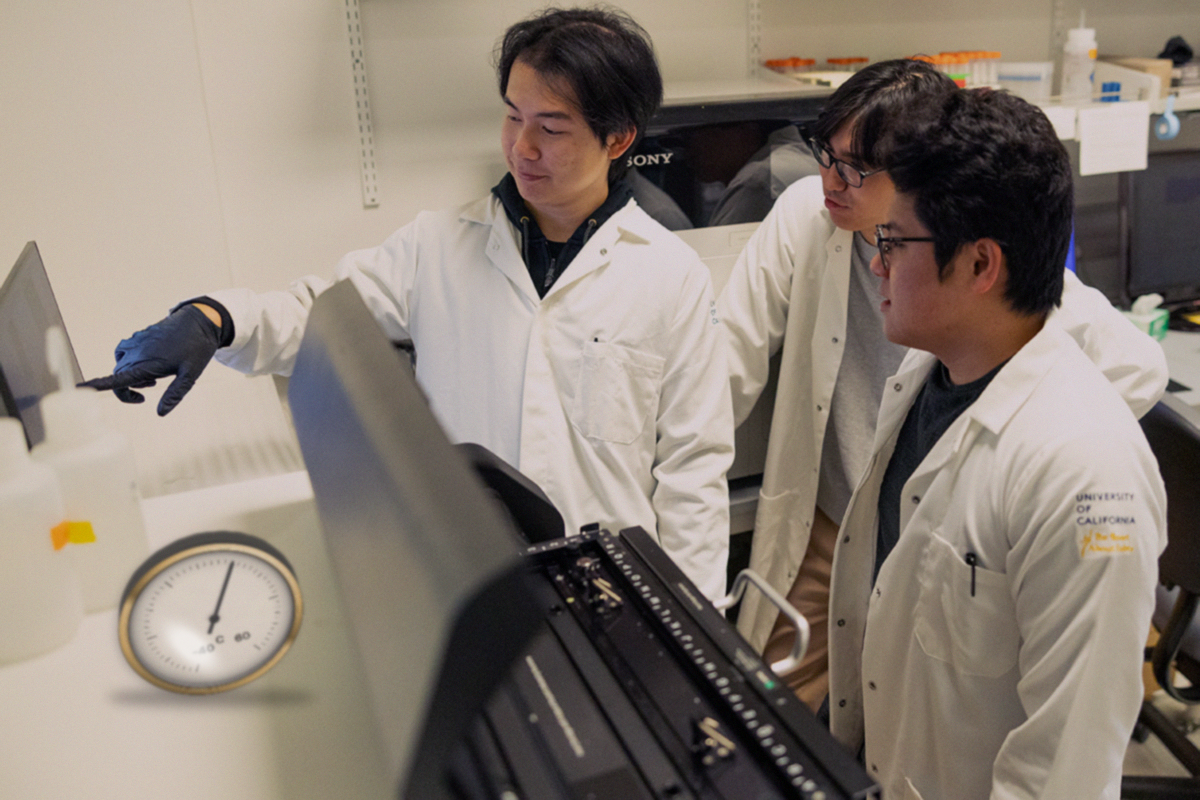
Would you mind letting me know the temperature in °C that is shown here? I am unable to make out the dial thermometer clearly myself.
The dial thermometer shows 20 °C
